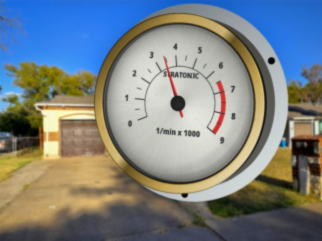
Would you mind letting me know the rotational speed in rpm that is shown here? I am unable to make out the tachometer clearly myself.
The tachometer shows 3500 rpm
